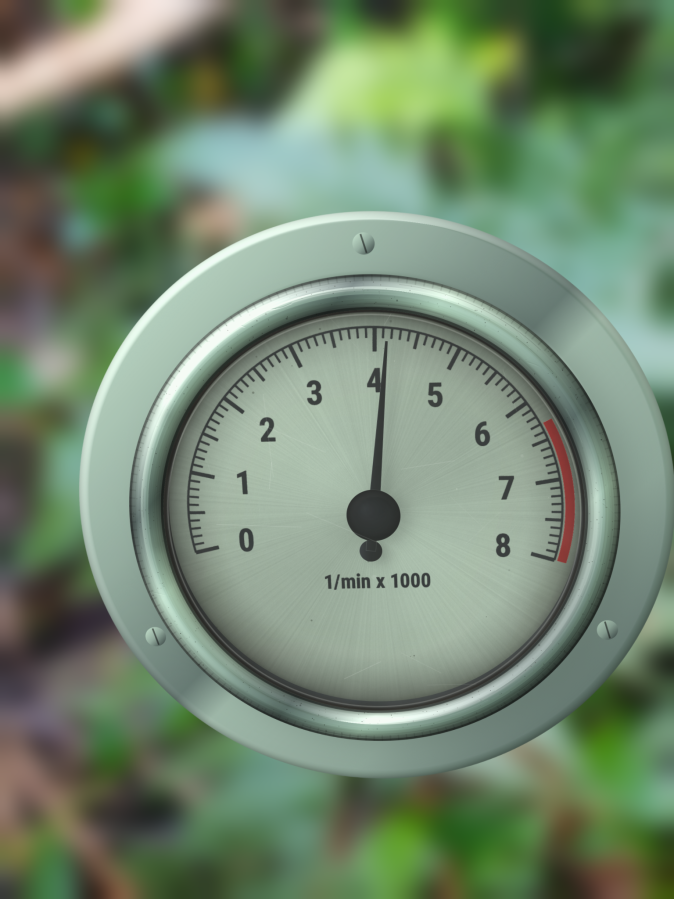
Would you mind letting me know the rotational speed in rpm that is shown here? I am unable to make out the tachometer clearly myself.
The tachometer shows 4150 rpm
